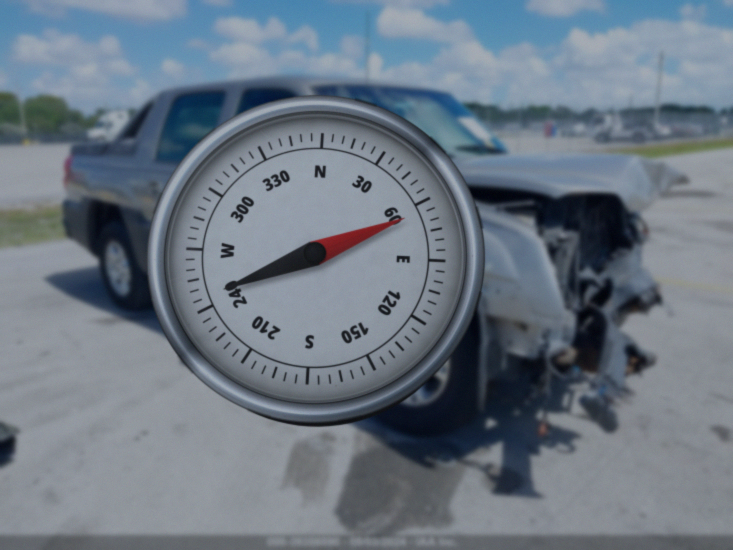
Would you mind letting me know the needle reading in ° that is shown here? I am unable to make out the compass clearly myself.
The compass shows 65 °
